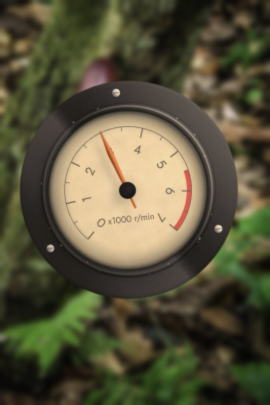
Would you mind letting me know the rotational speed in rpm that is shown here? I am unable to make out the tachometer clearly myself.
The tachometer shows 3000 rpm
